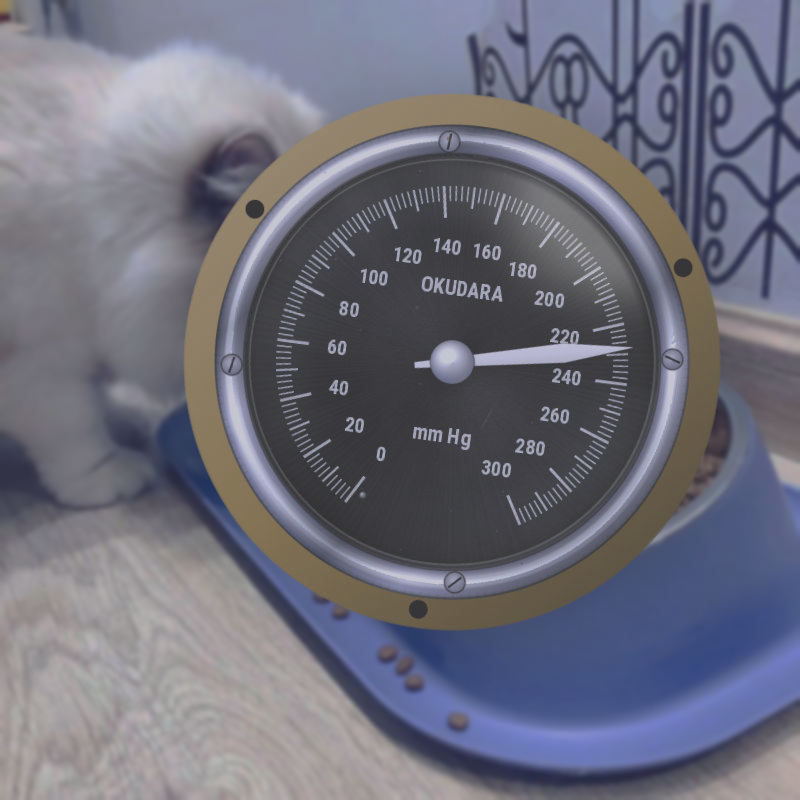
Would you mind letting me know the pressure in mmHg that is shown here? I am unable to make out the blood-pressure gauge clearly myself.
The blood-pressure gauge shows 228 mmHg
